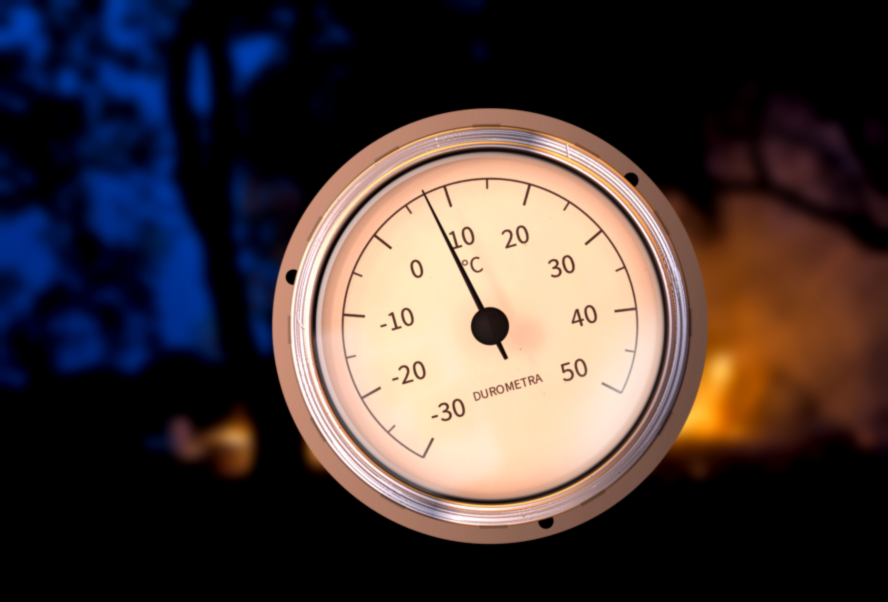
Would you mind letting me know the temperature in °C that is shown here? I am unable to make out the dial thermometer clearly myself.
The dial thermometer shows 7.5 °C
